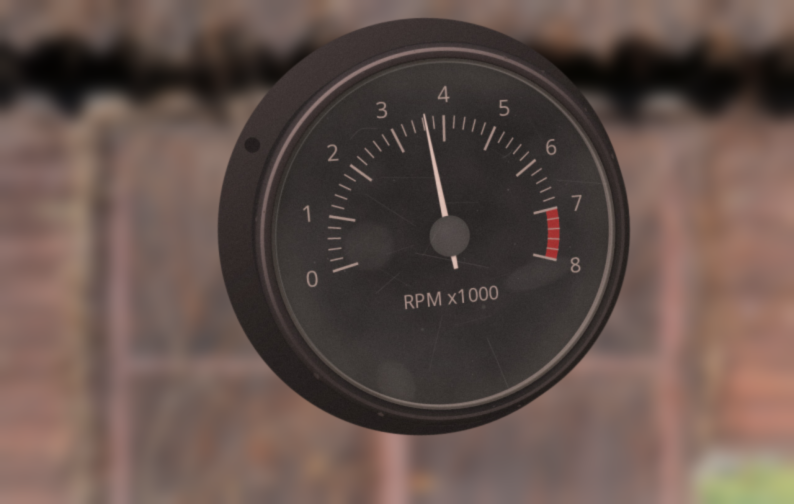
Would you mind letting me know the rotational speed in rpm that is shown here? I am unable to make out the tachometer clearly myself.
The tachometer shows 3600 rpm
